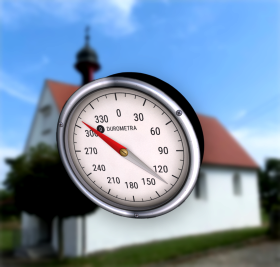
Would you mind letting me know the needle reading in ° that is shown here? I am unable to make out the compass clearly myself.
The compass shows 310 °
